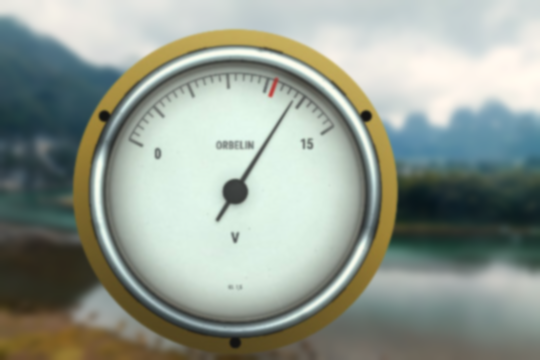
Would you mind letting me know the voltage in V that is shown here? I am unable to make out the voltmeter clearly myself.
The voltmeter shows 12 V
